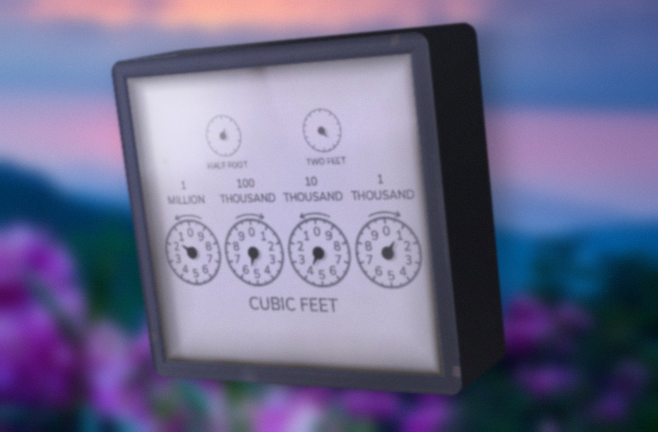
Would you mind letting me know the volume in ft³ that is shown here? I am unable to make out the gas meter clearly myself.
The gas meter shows 154100 ft³
